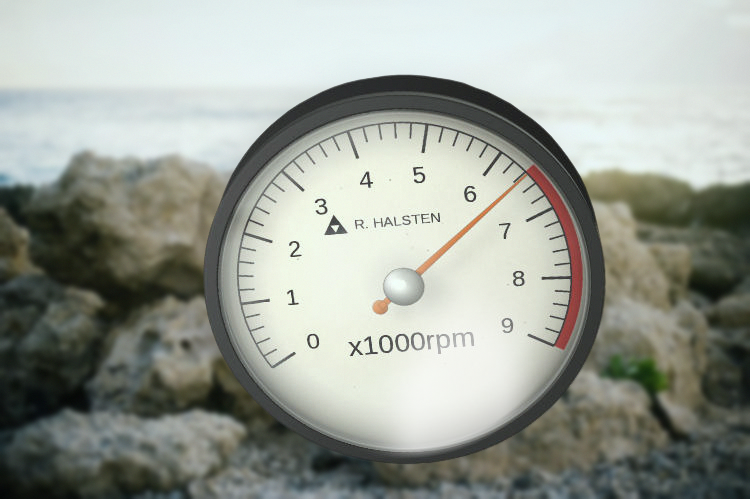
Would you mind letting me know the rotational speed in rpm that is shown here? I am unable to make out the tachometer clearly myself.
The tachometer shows 6400 rpm
